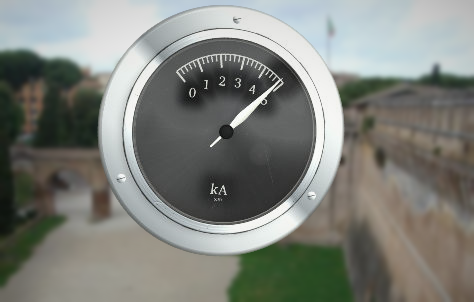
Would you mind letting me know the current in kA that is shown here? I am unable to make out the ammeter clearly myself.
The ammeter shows 4.8 kA
